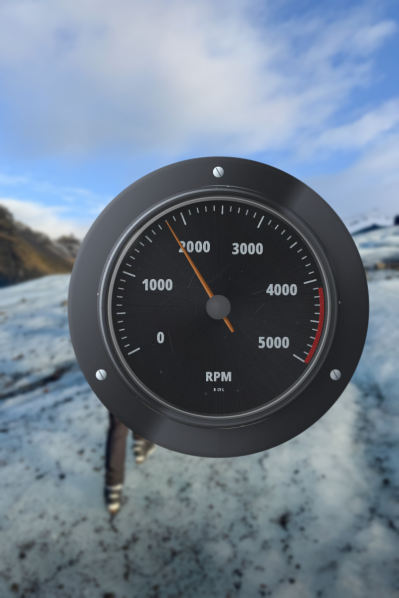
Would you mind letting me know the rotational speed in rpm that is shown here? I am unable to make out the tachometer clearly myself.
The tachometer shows 1800 rpm
